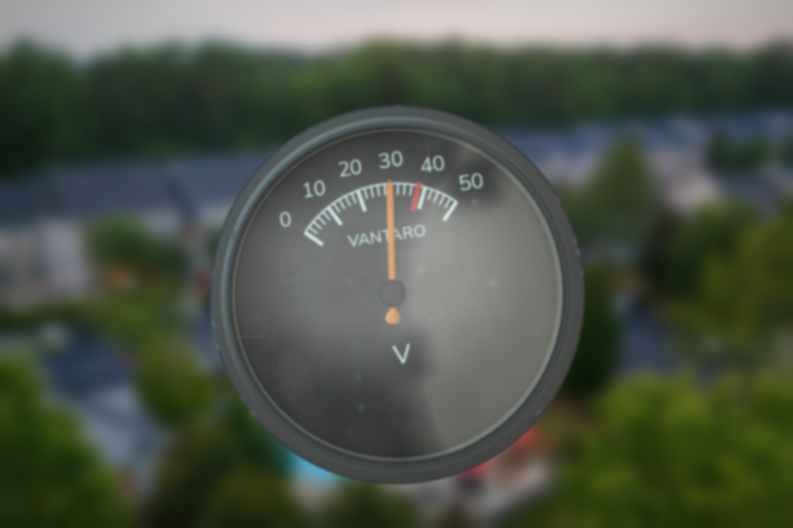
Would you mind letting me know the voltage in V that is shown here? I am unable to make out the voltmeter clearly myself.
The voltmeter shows 30 V
